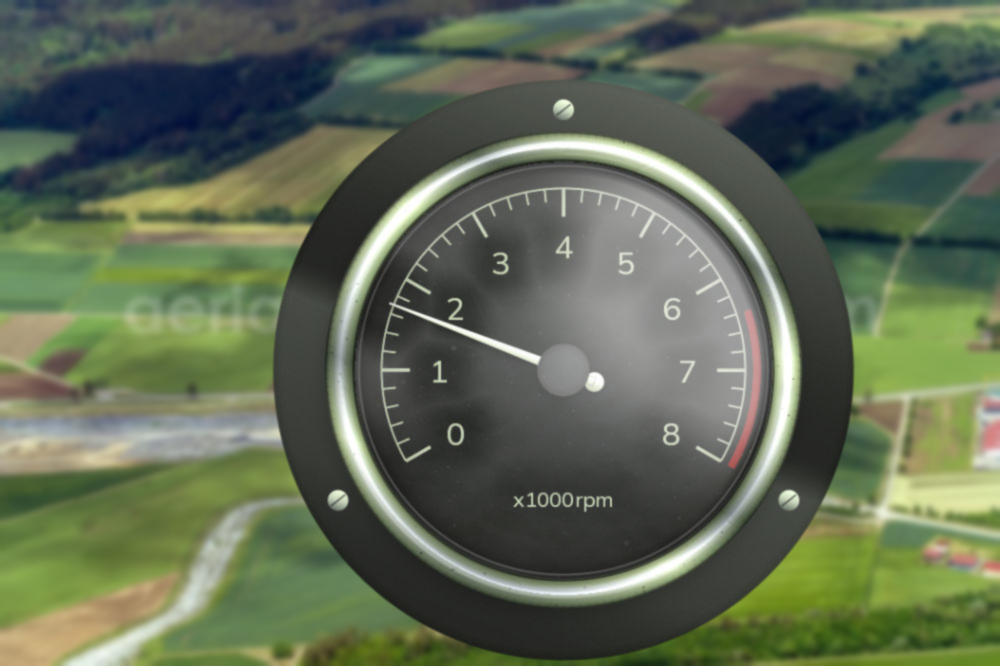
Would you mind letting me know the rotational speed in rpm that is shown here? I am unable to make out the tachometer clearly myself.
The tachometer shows 1700 rpm
